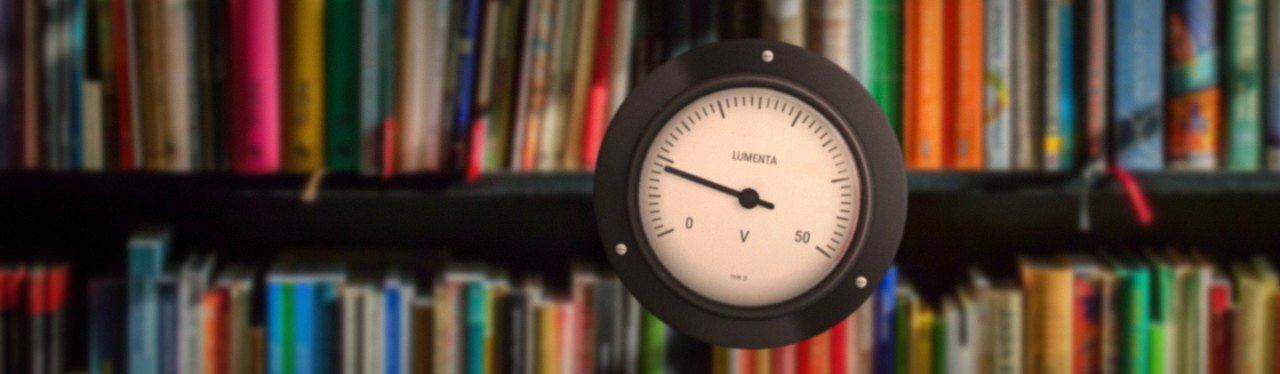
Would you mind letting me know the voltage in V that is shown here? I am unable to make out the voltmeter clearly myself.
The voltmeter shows 9 V
